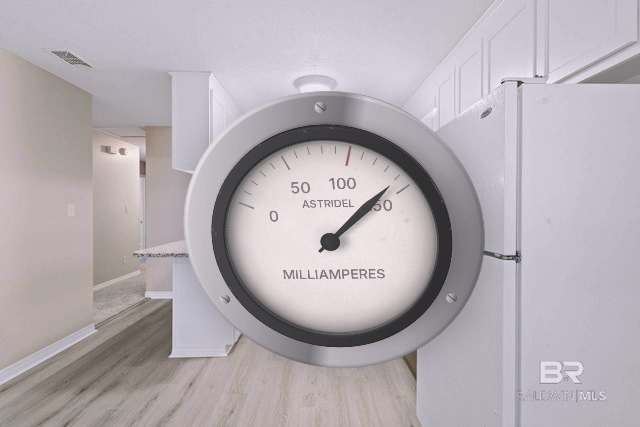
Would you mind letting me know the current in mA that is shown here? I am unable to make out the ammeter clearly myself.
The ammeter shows 140 mA
